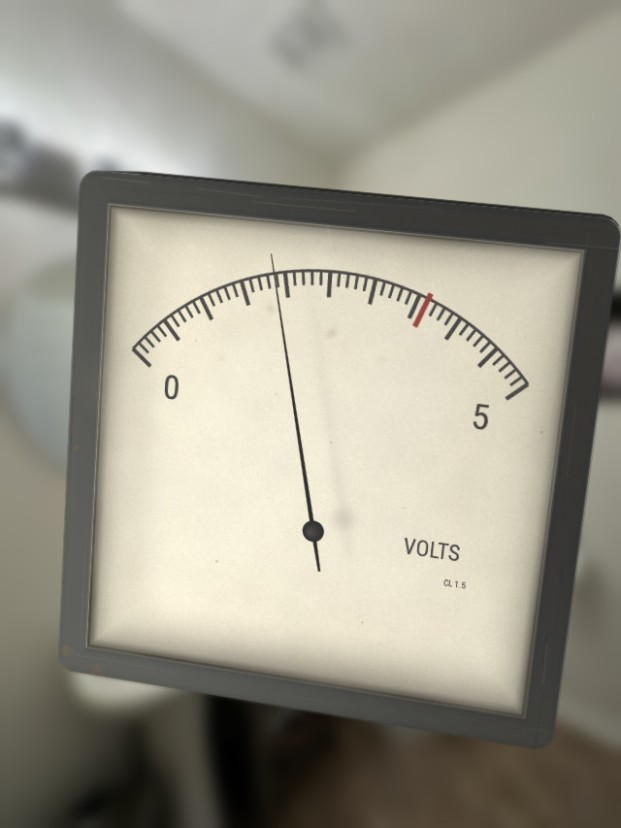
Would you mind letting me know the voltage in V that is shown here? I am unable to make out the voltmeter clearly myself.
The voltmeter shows 1.9 V
